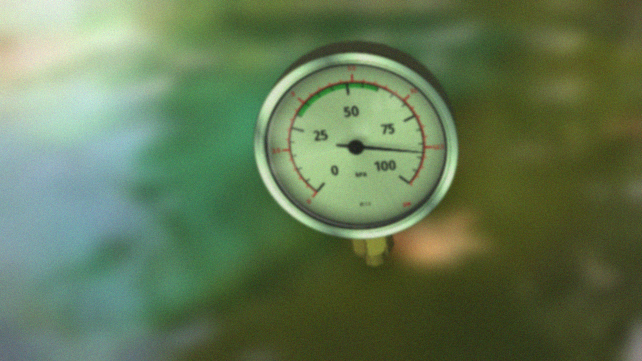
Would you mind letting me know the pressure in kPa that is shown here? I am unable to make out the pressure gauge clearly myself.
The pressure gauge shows 87.5 kPa
